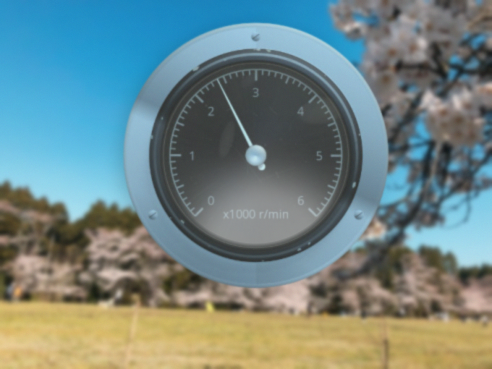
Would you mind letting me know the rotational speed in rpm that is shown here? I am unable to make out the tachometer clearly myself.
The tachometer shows 2400 rpm
